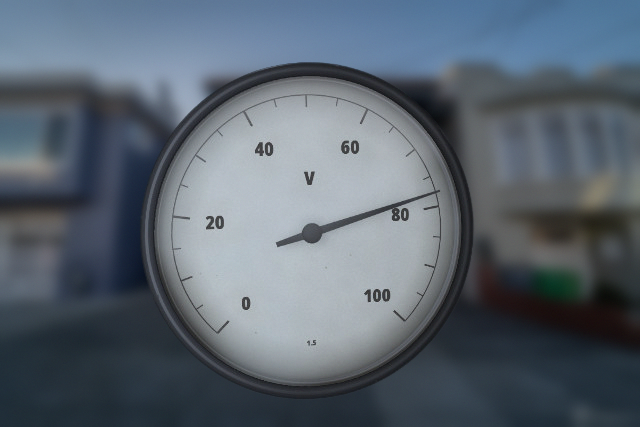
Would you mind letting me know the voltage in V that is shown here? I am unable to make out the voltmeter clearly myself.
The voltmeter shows 77.5 V
